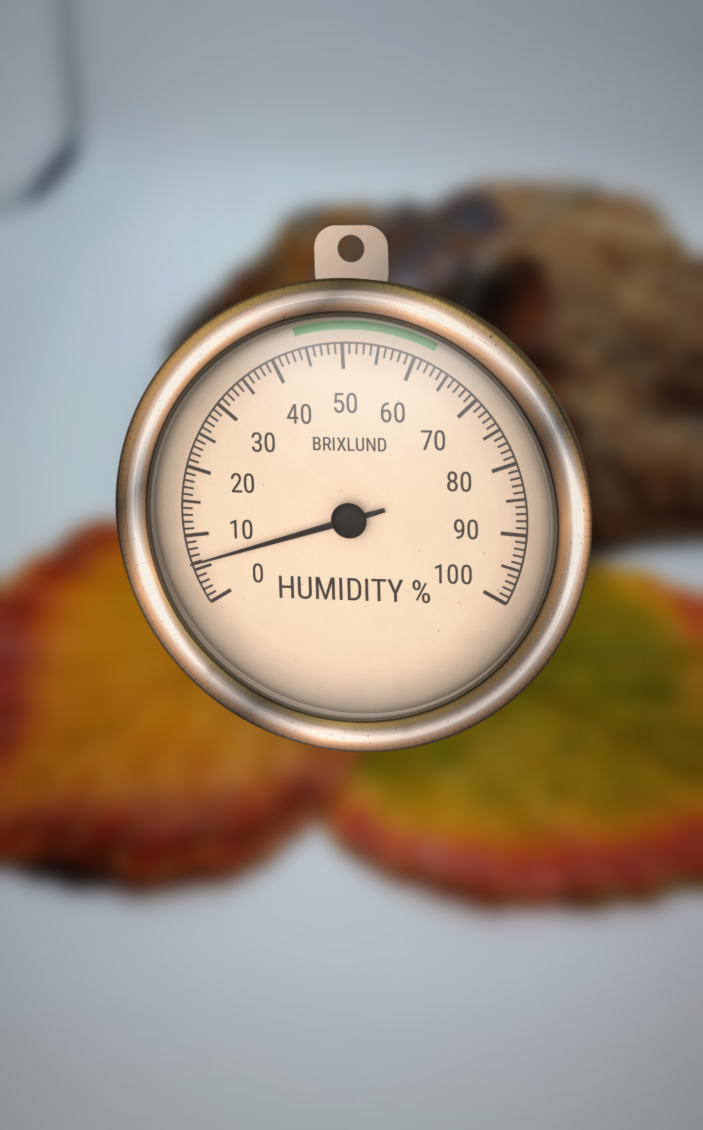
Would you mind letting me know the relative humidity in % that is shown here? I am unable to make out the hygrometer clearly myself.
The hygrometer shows 6 %
